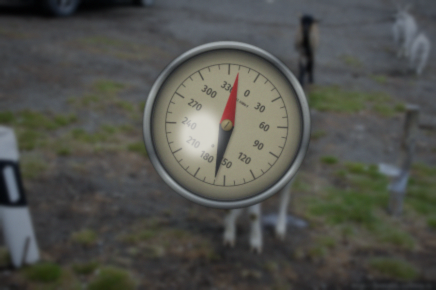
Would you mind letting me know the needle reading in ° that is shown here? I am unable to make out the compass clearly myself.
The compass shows 340 °
